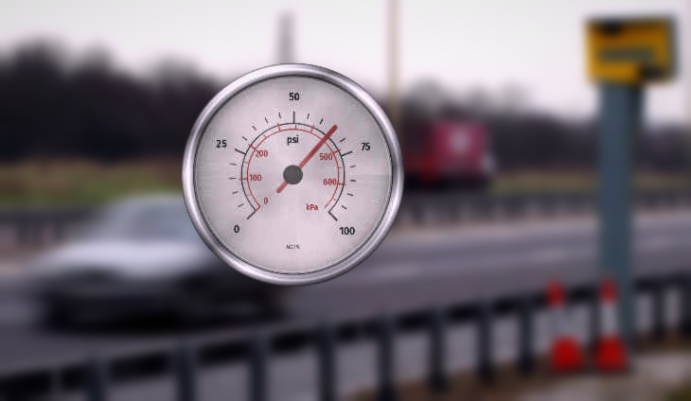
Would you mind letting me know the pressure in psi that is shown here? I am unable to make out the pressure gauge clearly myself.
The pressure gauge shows 65 psi
